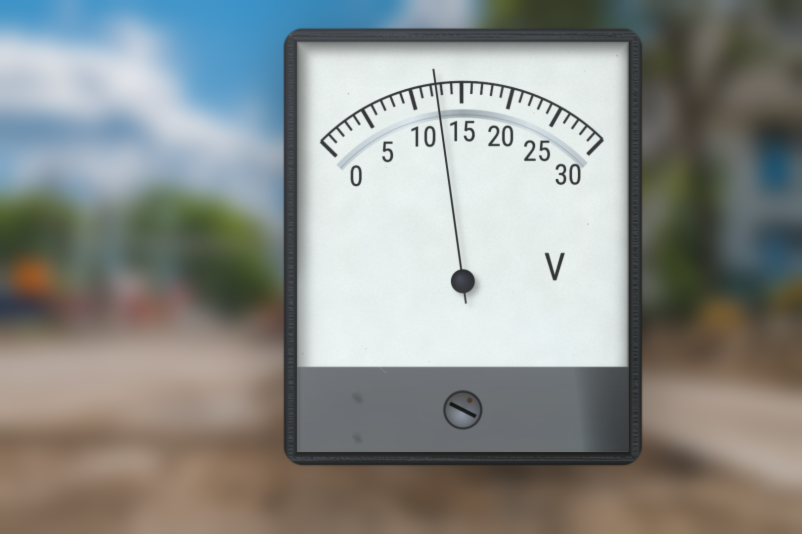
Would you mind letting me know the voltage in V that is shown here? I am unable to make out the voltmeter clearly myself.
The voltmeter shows 12.5 V
